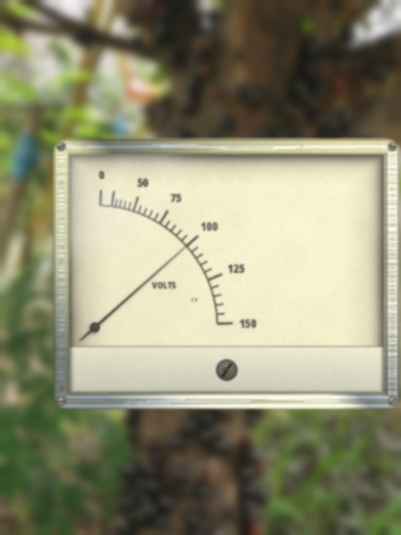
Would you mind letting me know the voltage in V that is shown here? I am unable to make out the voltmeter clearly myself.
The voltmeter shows 100 V
